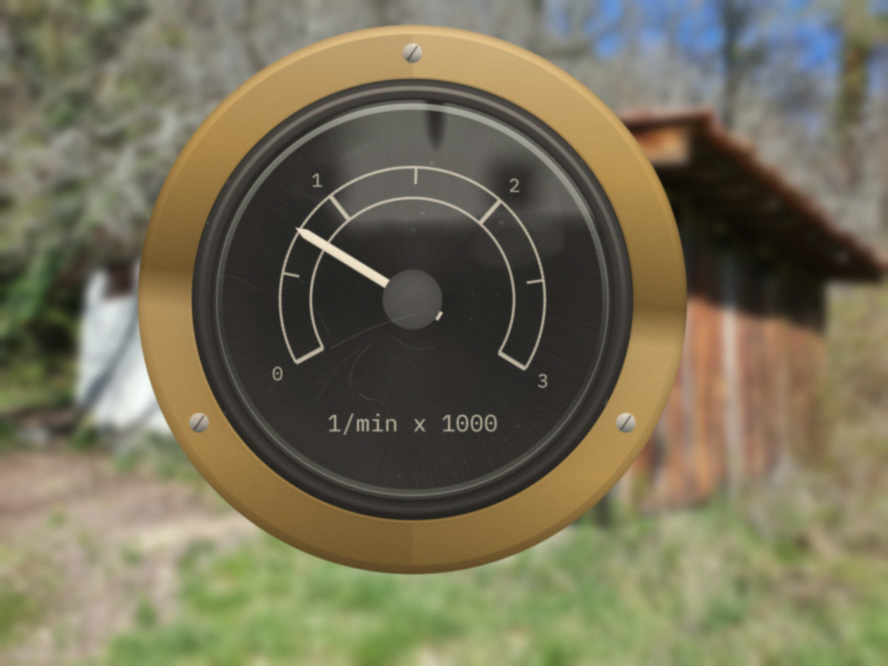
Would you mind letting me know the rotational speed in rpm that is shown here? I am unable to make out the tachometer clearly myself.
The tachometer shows 750 rpm
